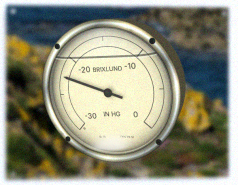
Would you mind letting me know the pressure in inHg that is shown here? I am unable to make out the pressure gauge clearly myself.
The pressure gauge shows -22.5 inHg
